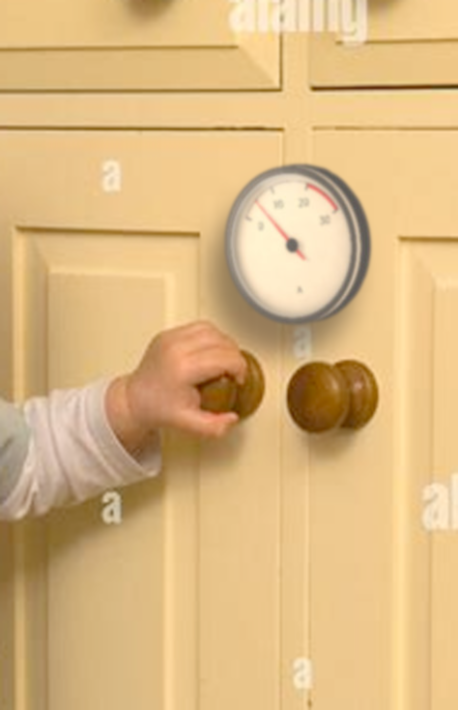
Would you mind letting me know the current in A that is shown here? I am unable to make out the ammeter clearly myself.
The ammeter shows 5 A
